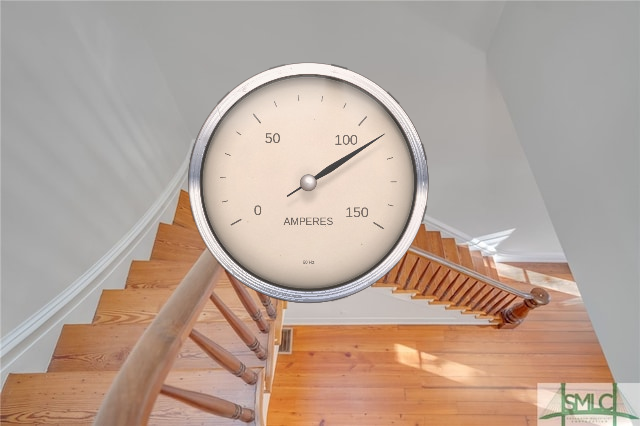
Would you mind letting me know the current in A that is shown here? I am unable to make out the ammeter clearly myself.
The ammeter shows 110 A
